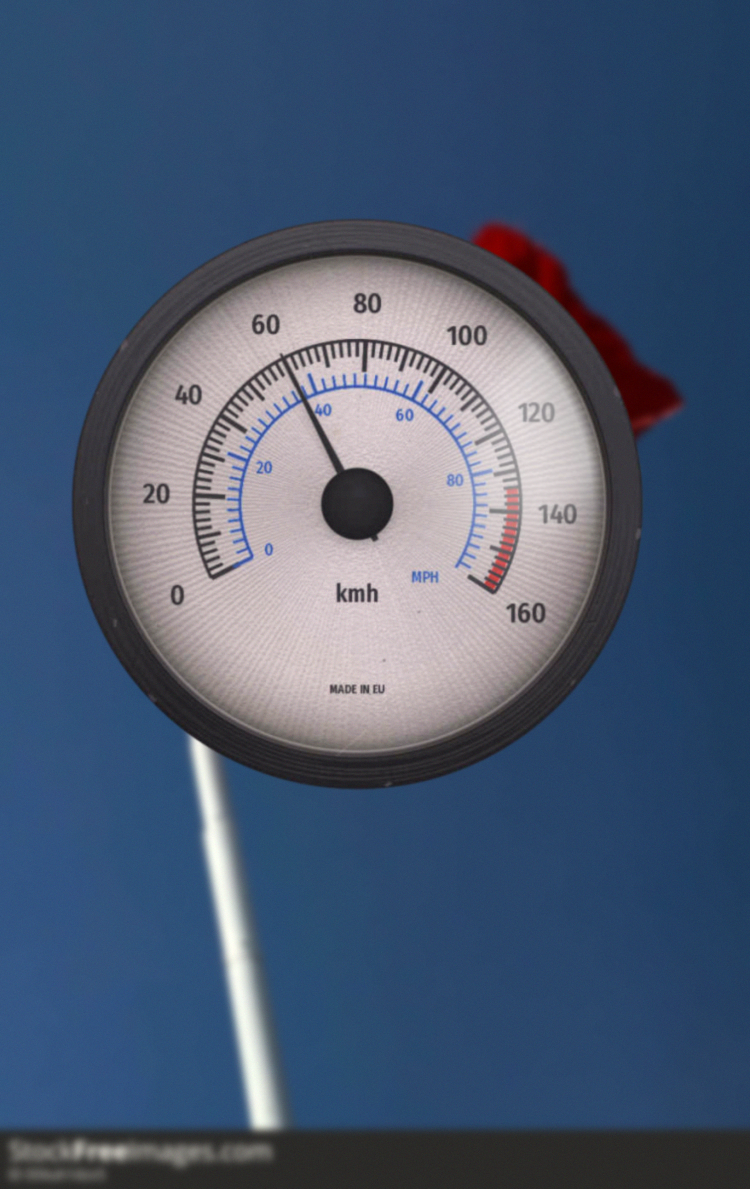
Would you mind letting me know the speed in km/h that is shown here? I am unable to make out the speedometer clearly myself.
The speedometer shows 60 km/h
